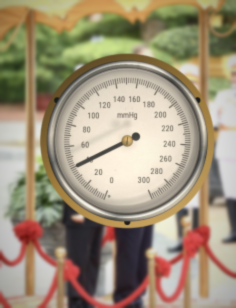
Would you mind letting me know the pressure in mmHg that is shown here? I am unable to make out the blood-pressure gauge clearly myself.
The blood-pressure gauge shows 40 mmHg
